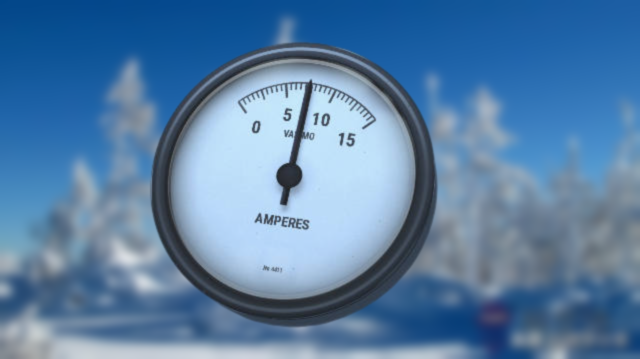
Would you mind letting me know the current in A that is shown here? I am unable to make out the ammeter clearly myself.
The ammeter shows 7.5 A
